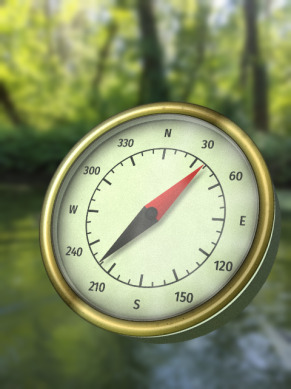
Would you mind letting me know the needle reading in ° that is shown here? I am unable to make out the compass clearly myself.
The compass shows 40 °
